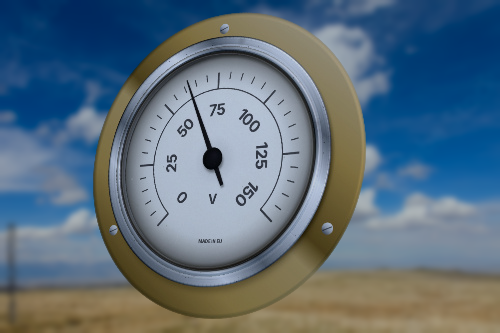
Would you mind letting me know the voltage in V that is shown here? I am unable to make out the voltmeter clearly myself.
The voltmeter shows 62.5 V
